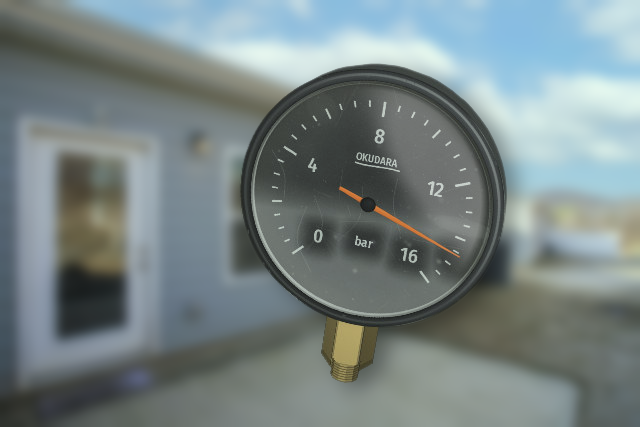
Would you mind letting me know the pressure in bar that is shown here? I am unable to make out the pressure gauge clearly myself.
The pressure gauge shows 14.5 bar
